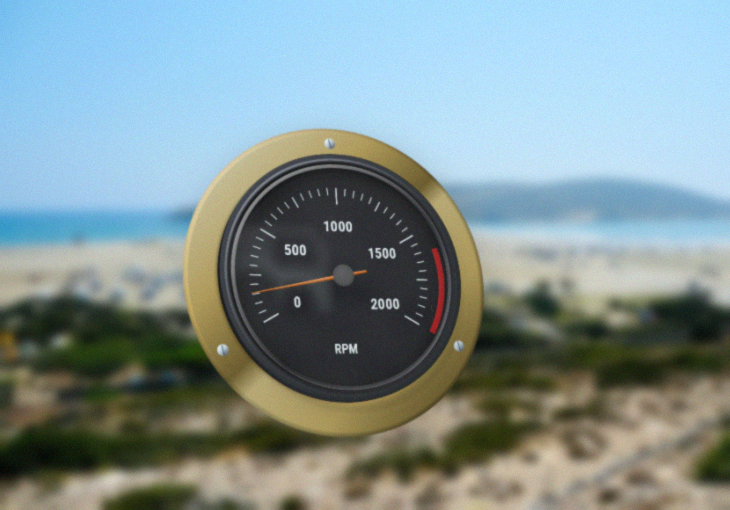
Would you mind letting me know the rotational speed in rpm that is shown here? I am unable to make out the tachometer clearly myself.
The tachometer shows 150 rpm
